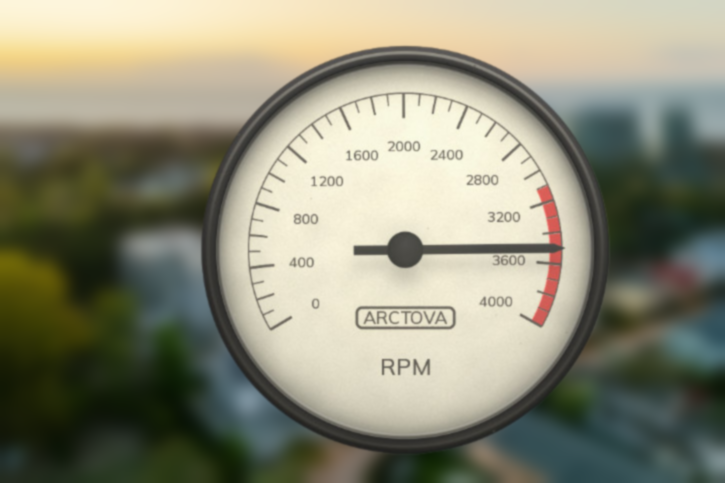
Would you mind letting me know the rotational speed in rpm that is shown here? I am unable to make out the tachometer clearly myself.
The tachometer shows 3500 rpm
